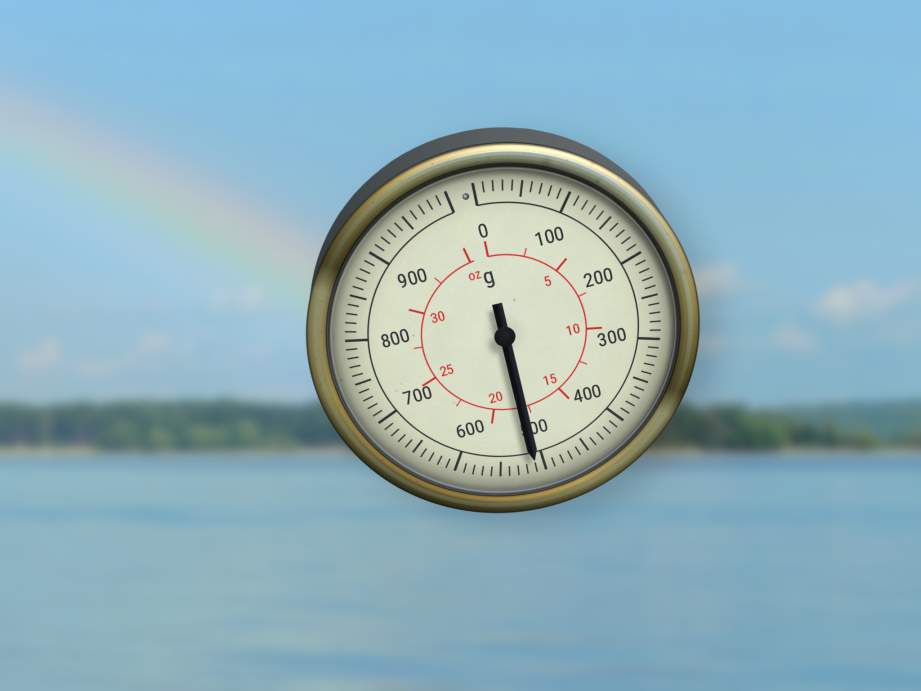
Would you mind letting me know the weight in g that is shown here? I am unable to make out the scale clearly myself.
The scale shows 510 g
